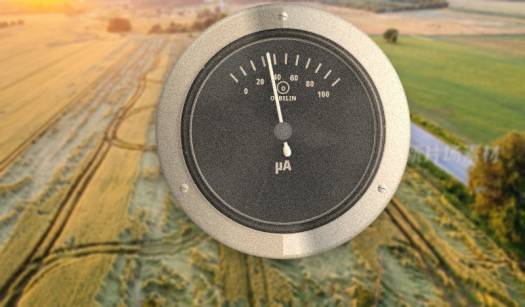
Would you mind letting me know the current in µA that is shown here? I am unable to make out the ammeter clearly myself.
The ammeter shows 35 µA
